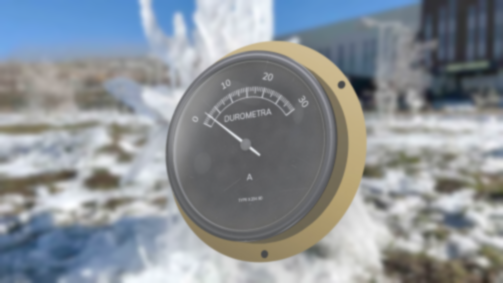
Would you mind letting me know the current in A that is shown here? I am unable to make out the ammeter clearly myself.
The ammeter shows 2.5 A
